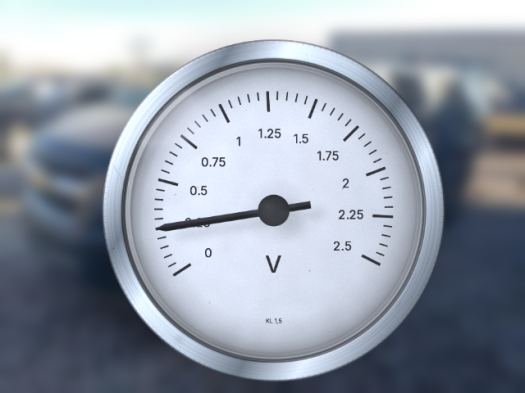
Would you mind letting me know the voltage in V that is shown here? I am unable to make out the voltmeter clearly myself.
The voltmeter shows 0.25 V
